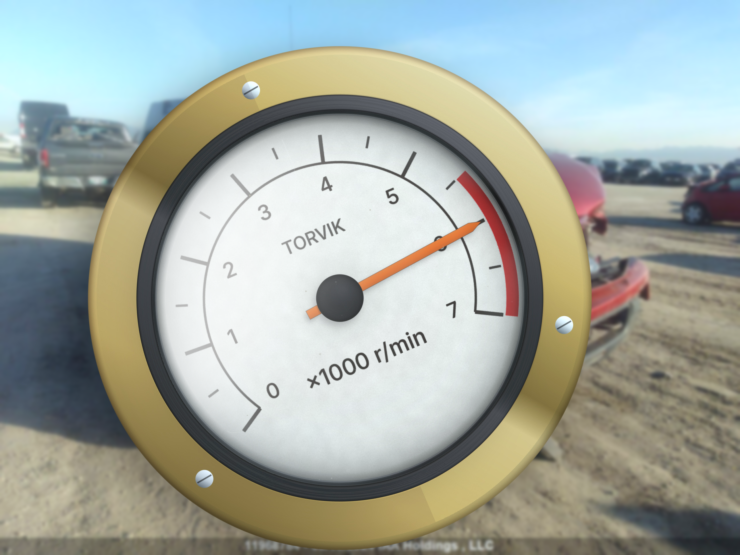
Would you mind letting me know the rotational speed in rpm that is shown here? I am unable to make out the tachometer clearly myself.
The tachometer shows 6000 rpm
